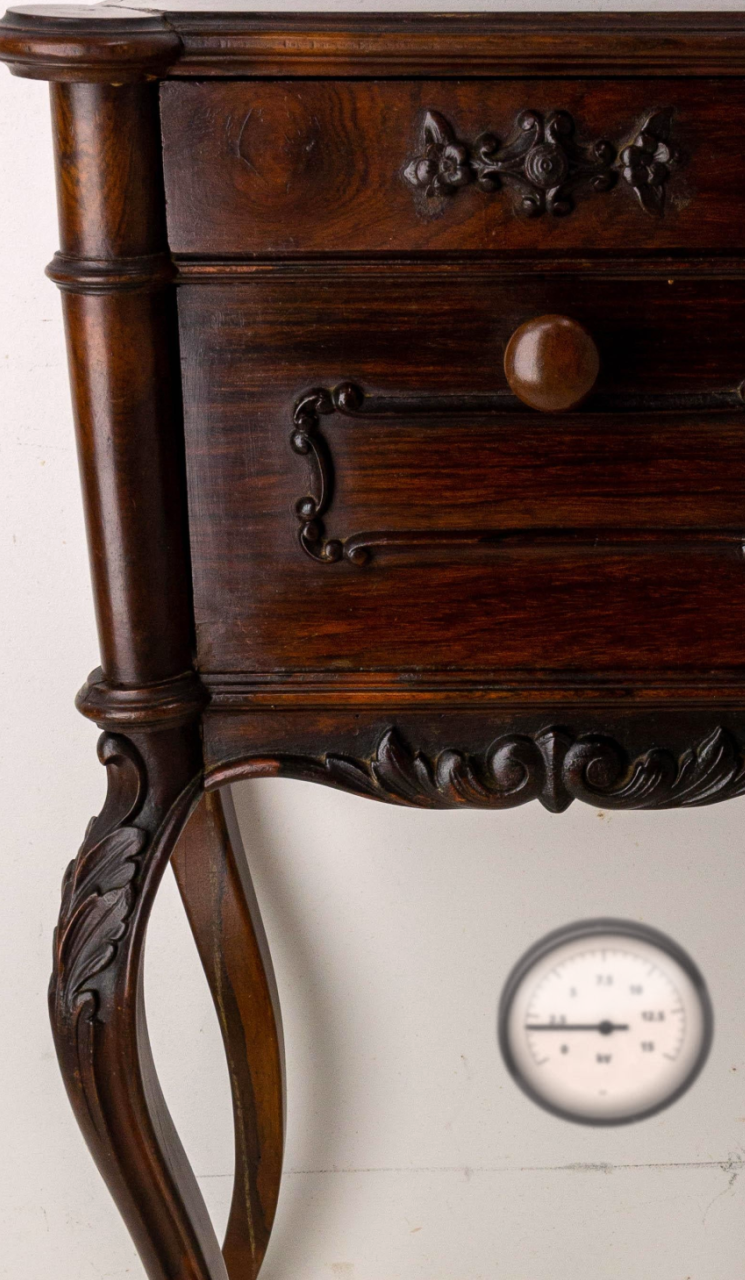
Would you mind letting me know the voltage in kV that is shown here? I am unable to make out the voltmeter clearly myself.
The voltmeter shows 2 kV
